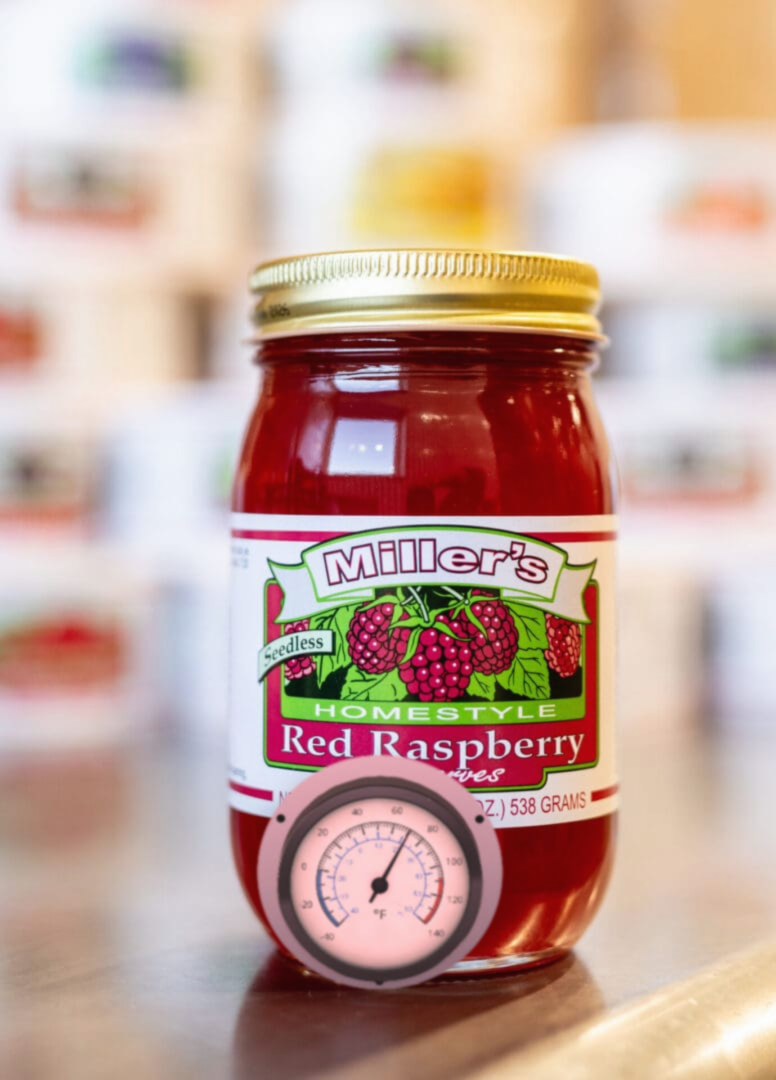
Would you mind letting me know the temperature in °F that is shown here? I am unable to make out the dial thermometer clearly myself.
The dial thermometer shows 70 °F
